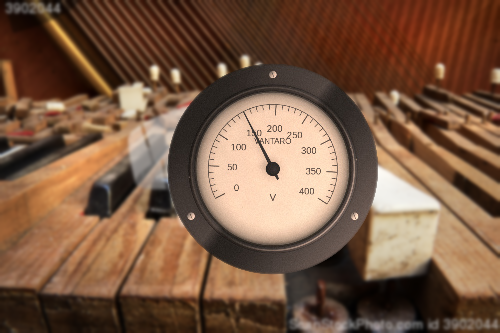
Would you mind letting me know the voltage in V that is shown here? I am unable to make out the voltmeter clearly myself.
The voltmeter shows 150 V
